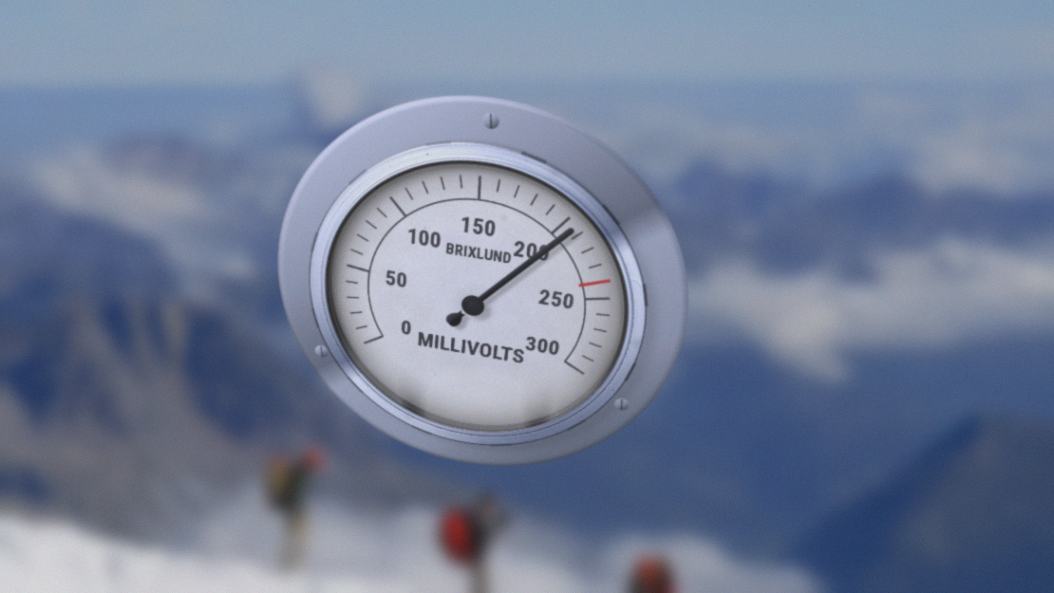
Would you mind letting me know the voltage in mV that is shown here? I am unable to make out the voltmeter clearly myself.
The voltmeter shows 205 mV
